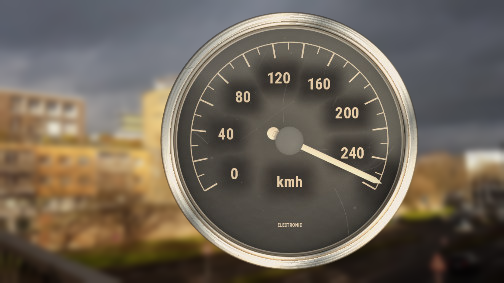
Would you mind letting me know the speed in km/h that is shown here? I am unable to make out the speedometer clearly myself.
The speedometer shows 255 km/h
